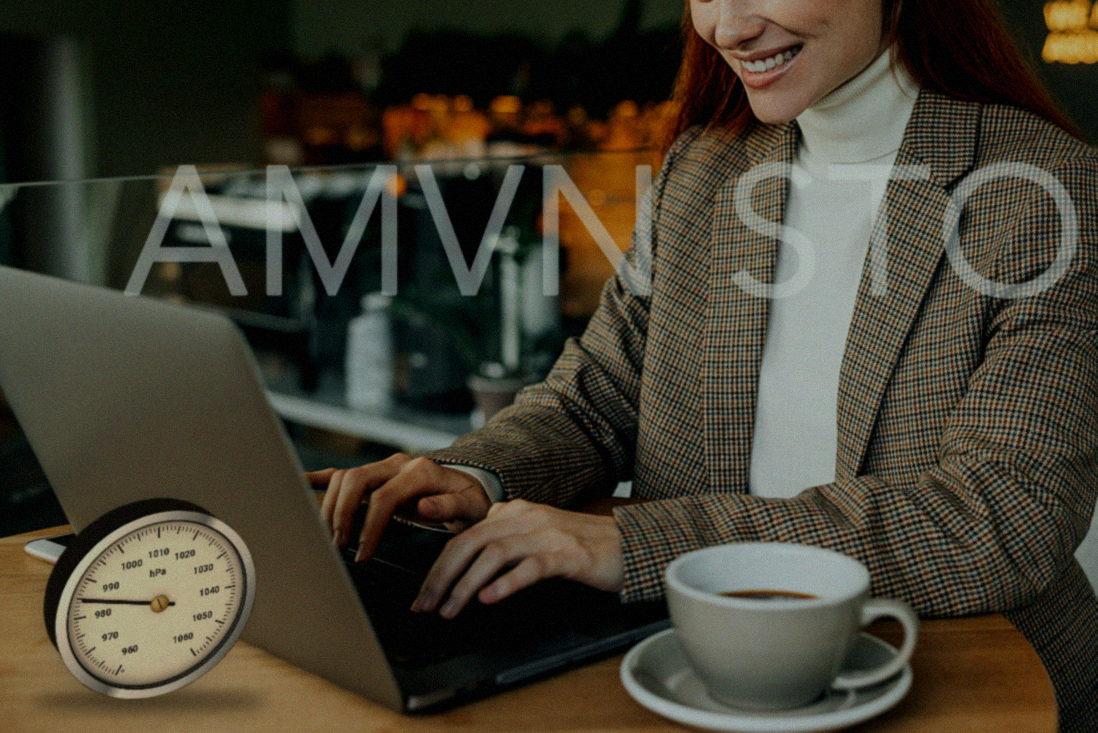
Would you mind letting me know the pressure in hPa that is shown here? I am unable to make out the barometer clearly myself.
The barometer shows 985 hPa
